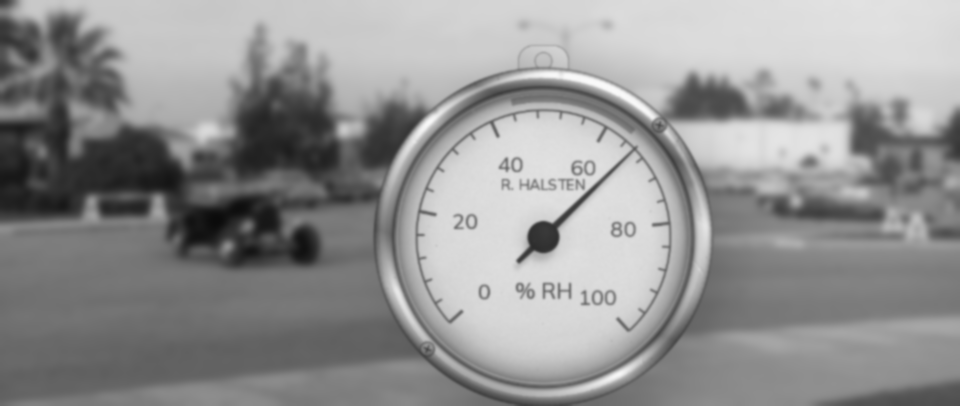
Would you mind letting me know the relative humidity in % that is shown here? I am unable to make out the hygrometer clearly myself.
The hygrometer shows 66 %
